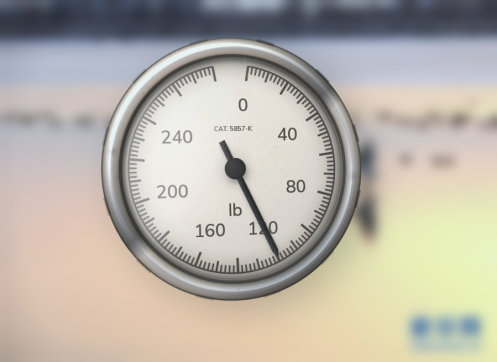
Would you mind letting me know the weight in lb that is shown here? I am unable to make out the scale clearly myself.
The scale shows 120 lb
